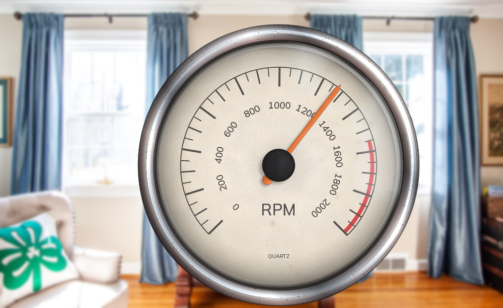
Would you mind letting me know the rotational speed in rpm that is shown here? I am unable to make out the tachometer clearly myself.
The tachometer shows 1275 rpm
